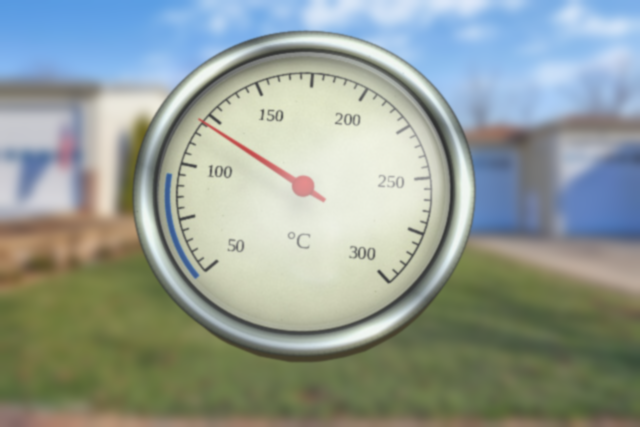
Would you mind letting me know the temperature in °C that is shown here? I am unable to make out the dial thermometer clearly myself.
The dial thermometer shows 120 °C
